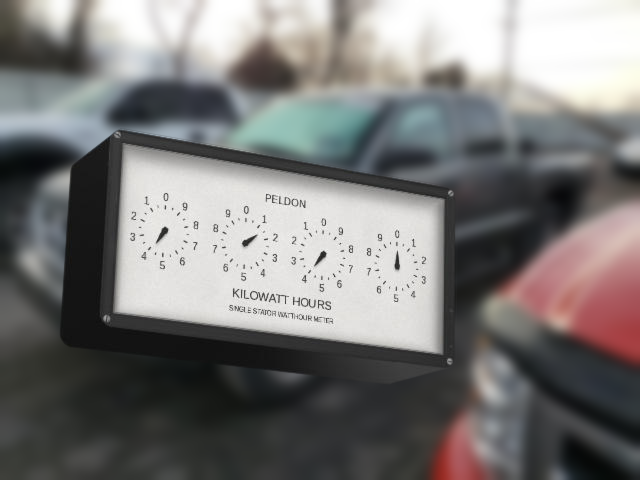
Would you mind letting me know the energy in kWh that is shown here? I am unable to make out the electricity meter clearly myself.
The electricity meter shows 4140 kWh
